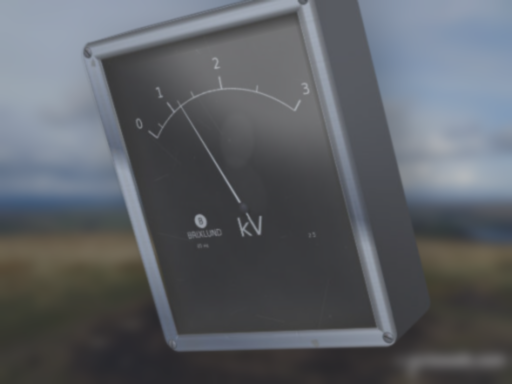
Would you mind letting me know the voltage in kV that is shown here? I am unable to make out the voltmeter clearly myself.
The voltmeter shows 1.25 kV
